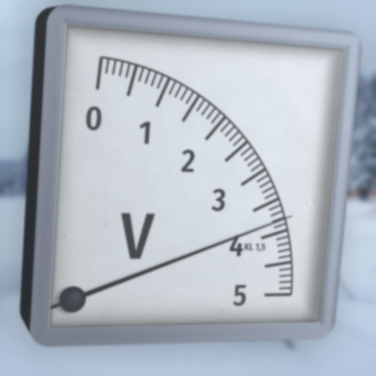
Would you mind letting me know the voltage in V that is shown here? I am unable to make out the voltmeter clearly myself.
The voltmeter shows 3.8 V
